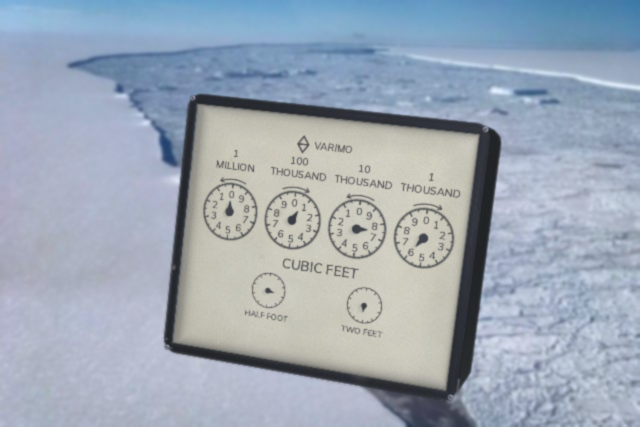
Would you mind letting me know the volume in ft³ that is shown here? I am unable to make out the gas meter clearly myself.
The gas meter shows 7600 ft³
